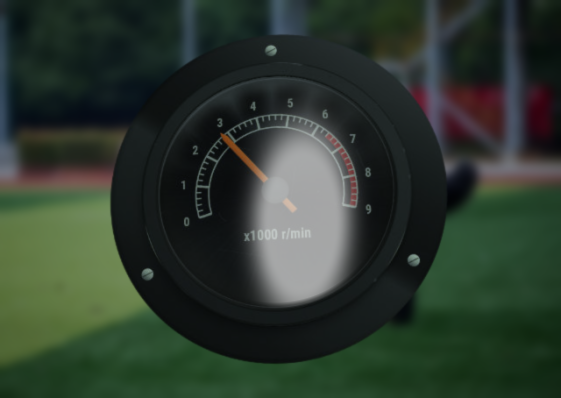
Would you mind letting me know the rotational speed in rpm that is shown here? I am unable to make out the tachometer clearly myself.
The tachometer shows 2800 rpm
